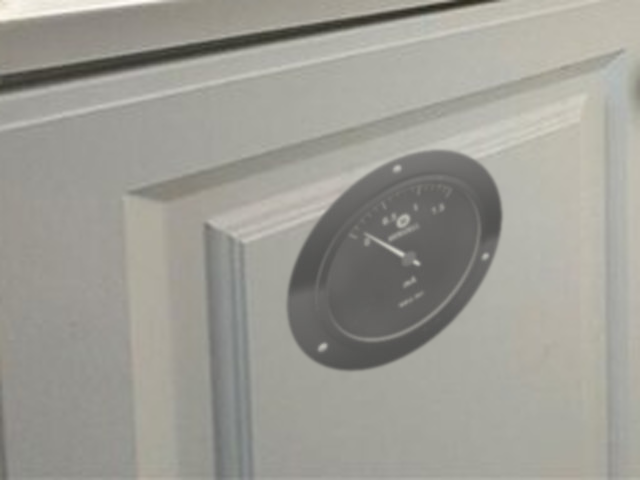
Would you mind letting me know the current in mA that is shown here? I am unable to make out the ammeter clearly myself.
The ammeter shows 0.1 mA
